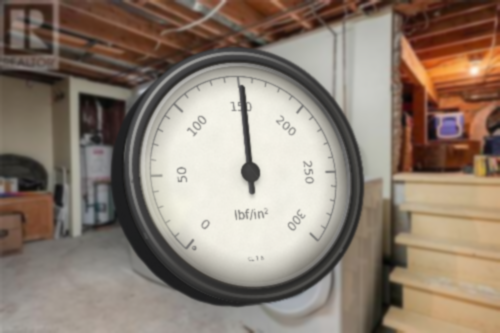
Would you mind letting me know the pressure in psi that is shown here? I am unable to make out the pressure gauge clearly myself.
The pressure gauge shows 150 psi
